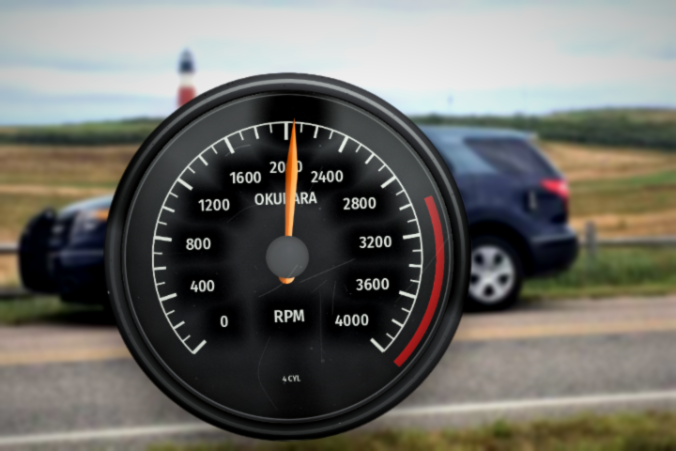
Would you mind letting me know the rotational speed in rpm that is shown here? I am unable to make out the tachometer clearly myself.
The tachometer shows 2050 rpm
